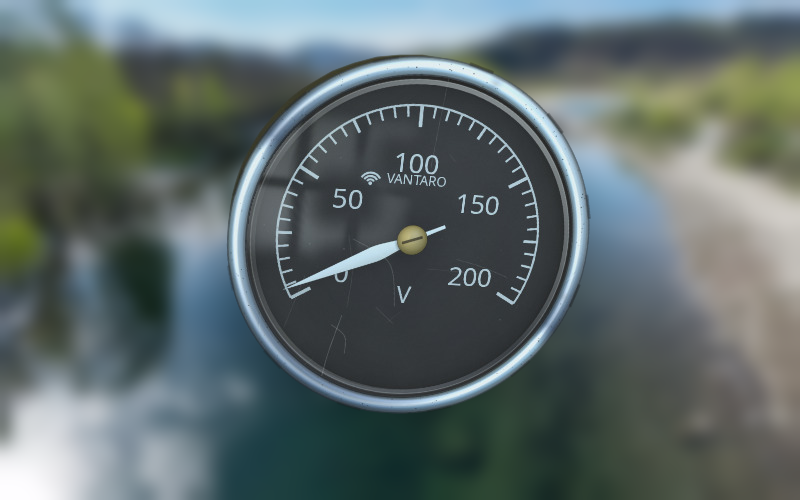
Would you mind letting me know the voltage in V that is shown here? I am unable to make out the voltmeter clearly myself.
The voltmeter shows 5 V
